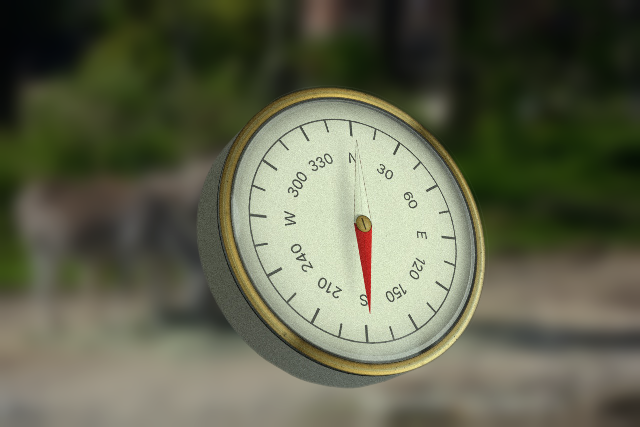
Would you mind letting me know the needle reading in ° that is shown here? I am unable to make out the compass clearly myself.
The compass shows 180 °
